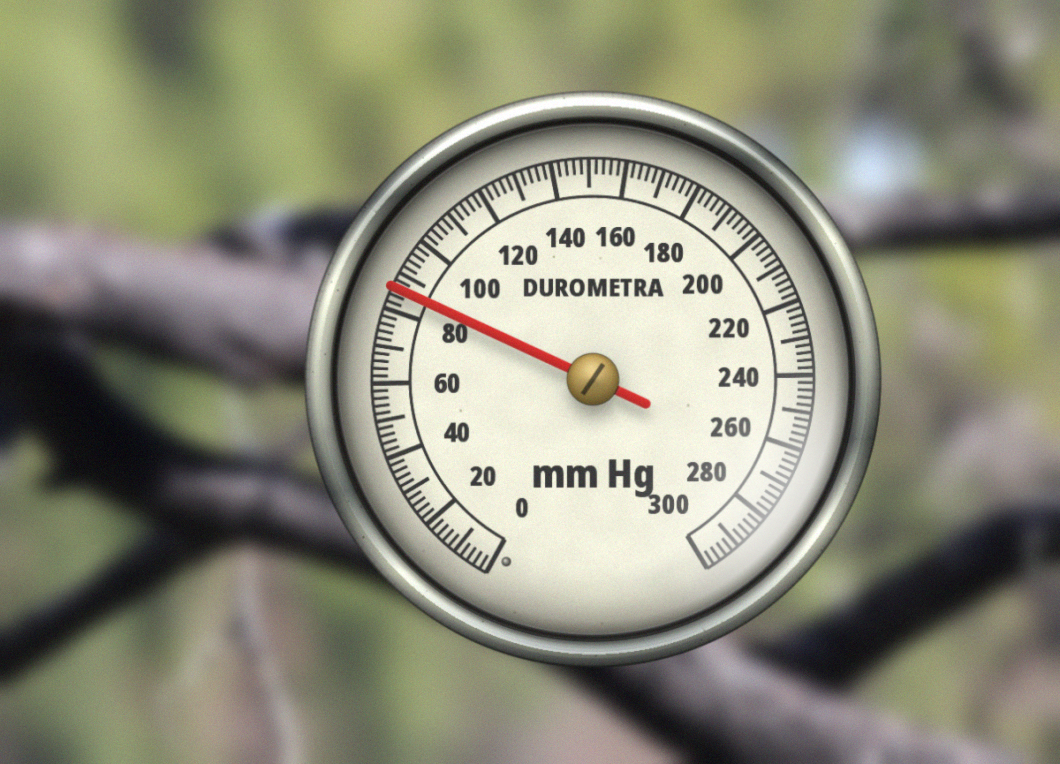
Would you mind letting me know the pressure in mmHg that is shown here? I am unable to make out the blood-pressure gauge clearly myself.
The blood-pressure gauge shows 86 mmHg
